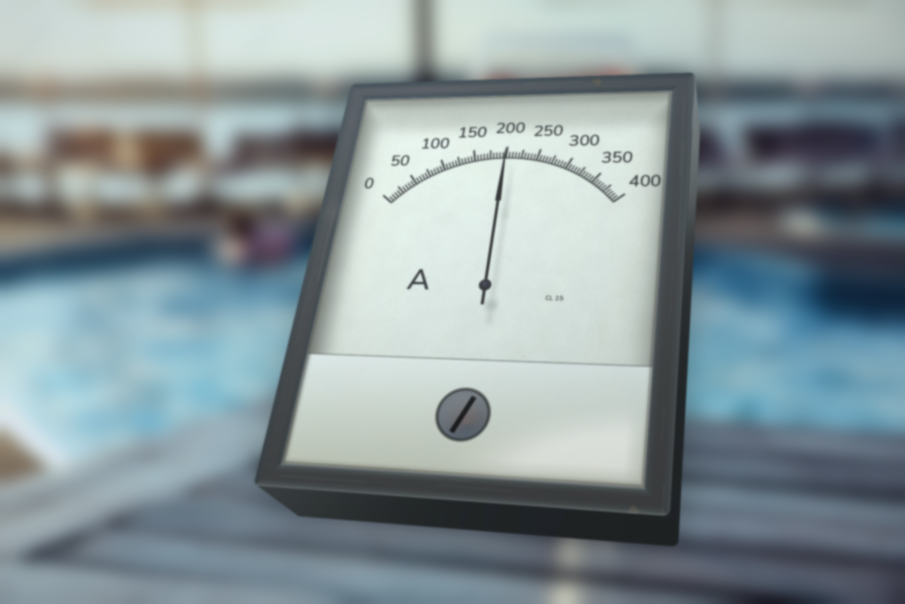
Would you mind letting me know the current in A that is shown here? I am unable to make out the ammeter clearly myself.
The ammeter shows 200 A
